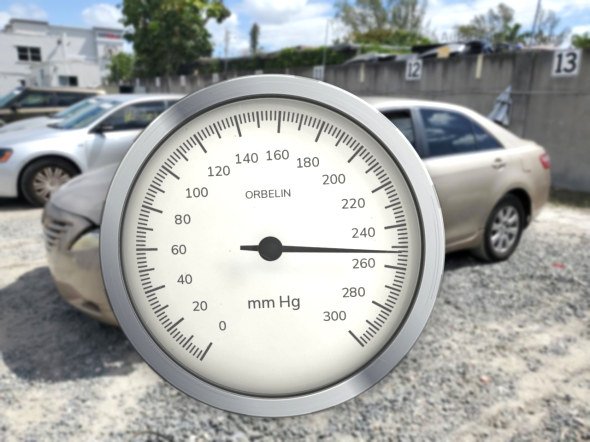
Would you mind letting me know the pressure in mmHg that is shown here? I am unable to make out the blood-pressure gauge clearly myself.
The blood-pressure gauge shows 252 mmHg
